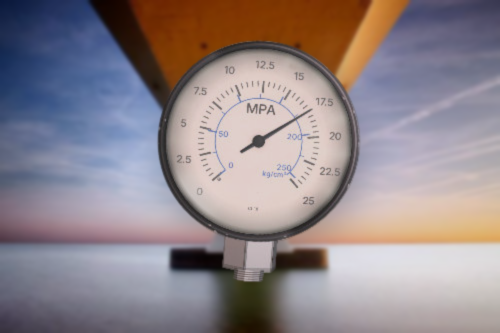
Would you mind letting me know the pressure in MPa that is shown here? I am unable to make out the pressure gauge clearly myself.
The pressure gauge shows 17.5 MPa
